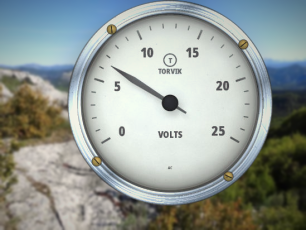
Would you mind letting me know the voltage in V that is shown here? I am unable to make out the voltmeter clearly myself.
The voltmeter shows 6.5 V
